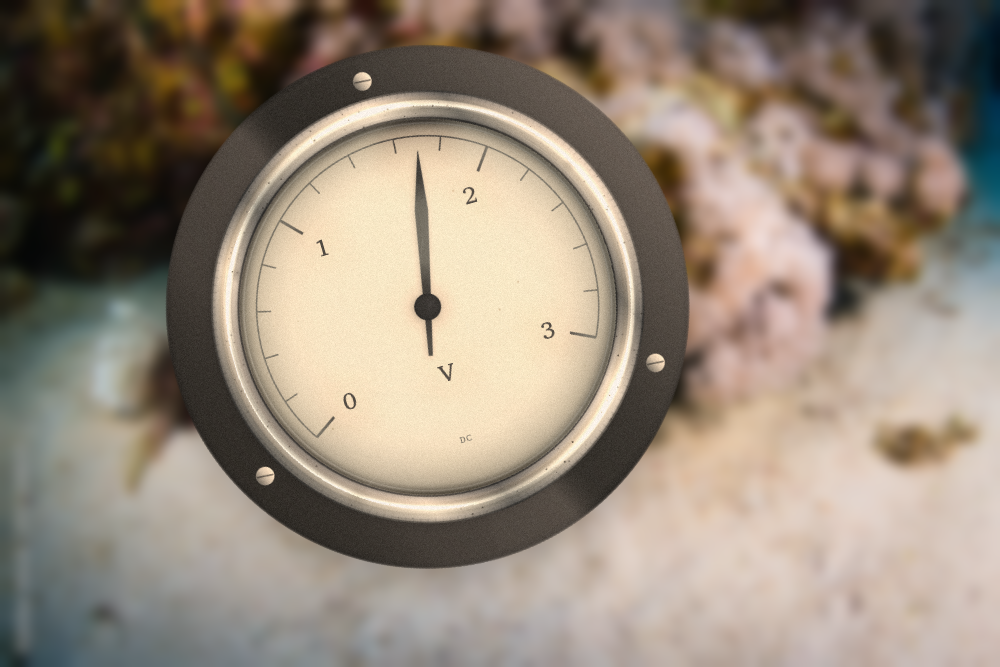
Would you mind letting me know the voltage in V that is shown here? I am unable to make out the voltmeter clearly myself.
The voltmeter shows 1.7 V
